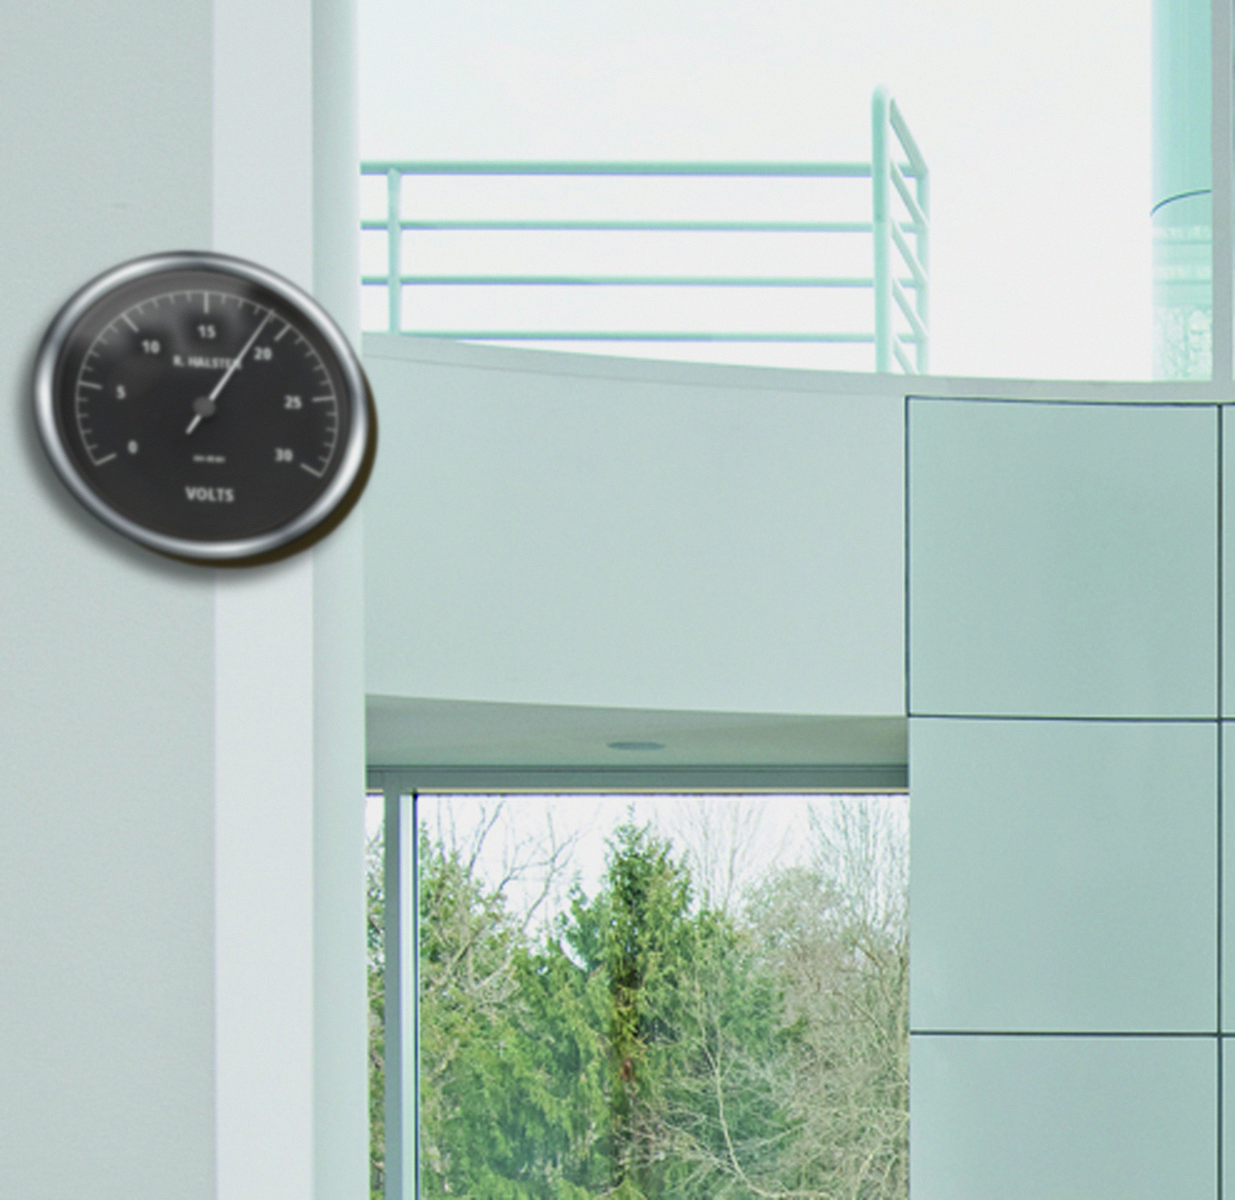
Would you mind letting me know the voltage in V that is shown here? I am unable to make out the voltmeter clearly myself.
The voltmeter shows 19 V
